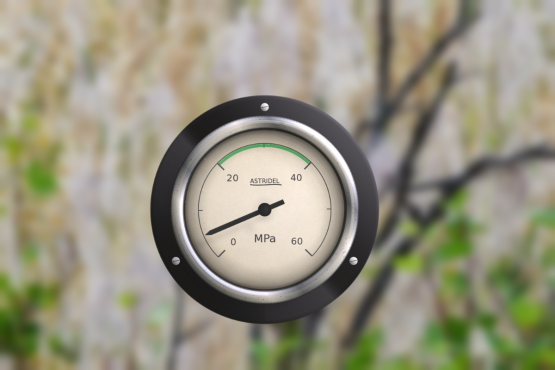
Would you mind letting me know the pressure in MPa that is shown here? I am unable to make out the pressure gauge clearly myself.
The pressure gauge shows 5 MPa
